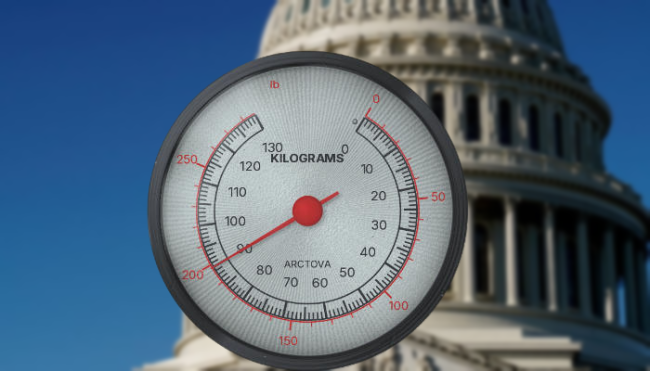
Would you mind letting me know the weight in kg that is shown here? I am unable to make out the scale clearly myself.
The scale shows 90 kg
